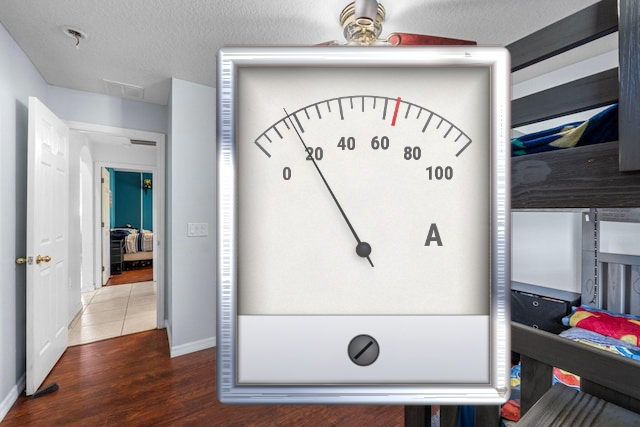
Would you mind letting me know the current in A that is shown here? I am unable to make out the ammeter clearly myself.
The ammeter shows 17.5 A
